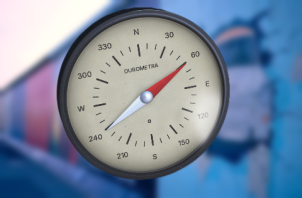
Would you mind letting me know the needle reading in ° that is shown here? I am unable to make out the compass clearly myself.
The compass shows 60 °
